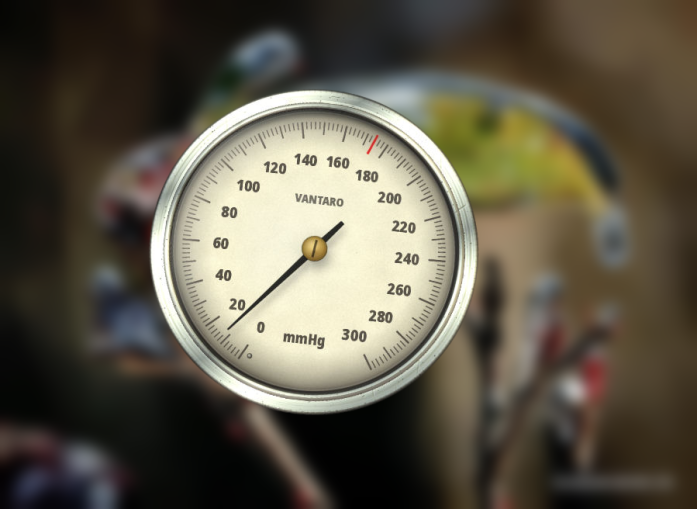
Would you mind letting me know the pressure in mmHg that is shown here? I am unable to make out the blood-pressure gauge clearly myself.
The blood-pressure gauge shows 12 mmHg
